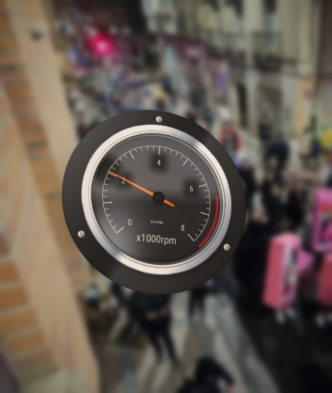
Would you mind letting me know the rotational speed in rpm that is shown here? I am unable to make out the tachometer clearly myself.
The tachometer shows 2000 rpm
